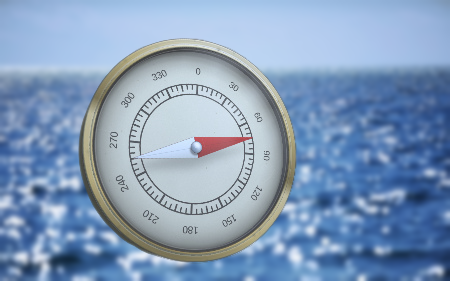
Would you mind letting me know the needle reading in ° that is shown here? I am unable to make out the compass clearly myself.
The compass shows 75 °
